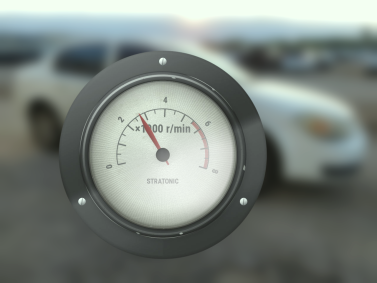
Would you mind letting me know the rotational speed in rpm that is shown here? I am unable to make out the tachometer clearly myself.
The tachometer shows 2750 rpm
